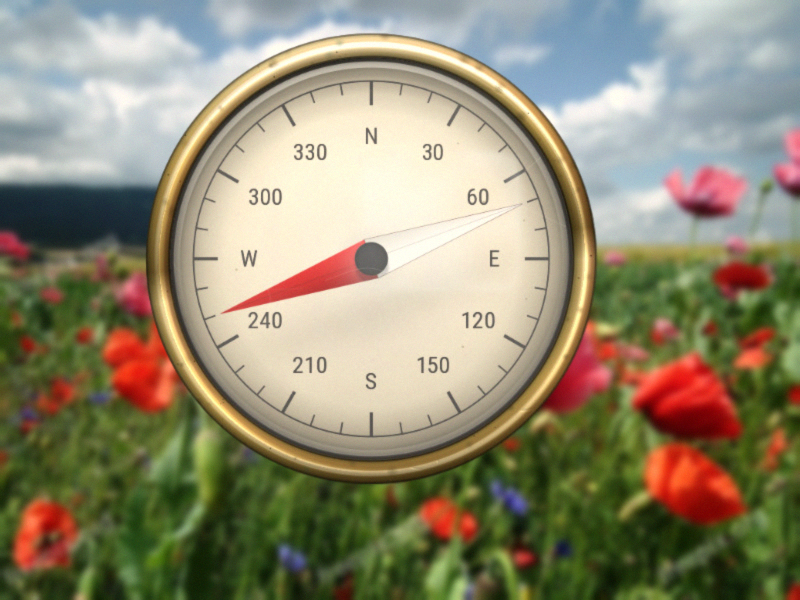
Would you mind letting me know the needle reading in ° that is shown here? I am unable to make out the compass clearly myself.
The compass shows 250 °
